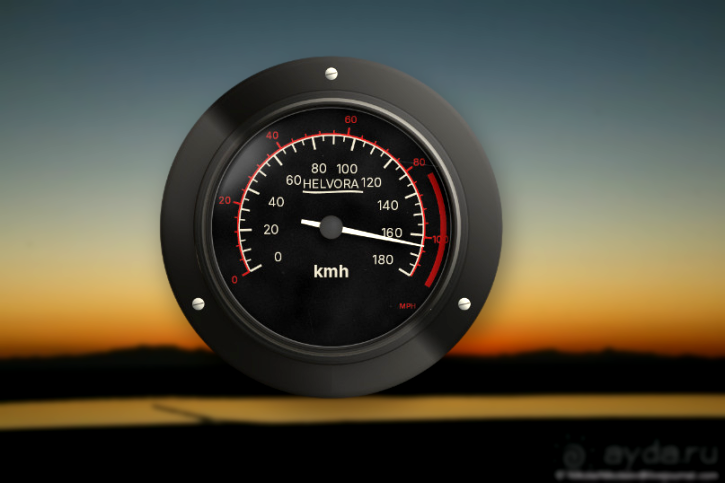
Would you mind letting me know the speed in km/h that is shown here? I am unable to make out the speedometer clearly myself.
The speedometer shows 165 km/h
